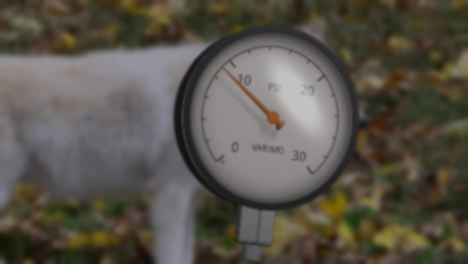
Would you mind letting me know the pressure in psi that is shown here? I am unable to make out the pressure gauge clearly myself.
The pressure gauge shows 9 psi
